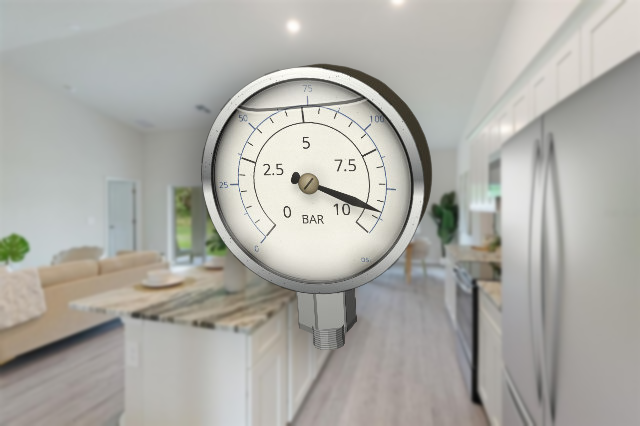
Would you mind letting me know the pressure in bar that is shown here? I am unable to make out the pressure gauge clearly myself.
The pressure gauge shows 9.25 bar
